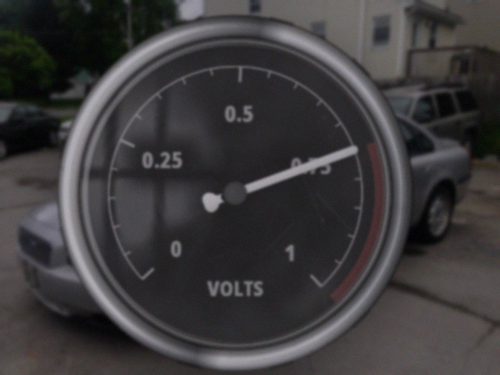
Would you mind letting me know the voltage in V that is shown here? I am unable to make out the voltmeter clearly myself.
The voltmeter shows 0.75 V
